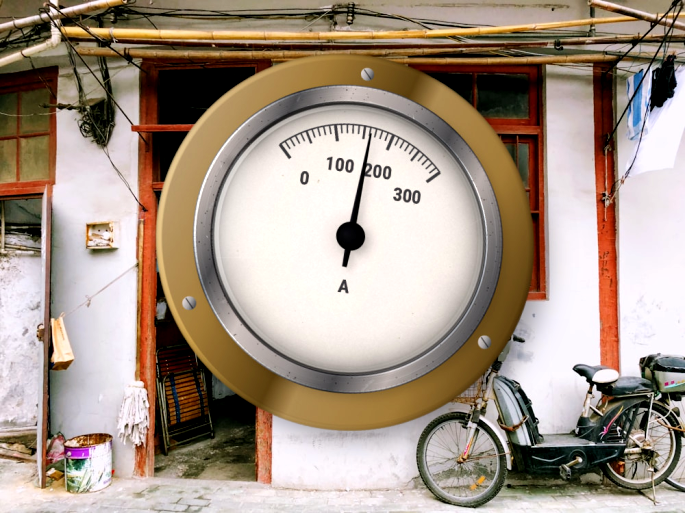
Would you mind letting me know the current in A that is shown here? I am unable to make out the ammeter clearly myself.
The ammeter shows 160 A
